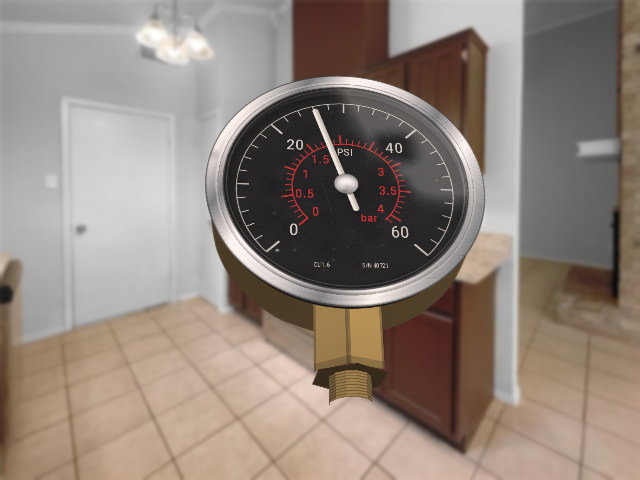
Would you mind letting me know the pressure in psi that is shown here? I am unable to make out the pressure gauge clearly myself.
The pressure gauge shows 26 psi
